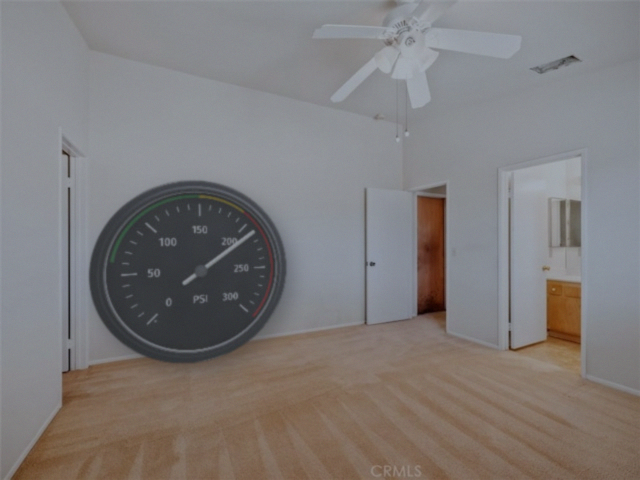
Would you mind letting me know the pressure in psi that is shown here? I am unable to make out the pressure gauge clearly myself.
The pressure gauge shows 210 psi
